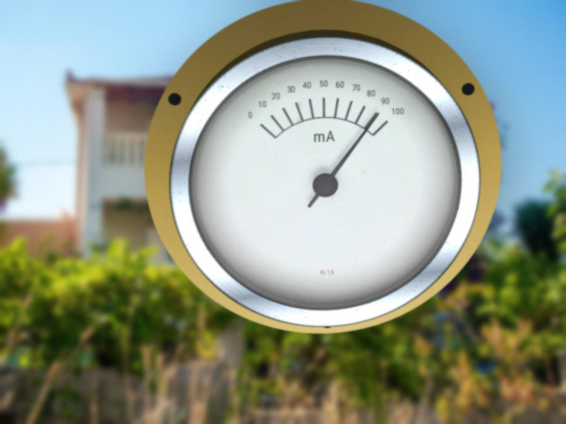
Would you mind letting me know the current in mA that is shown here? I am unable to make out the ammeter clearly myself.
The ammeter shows 90 mA
